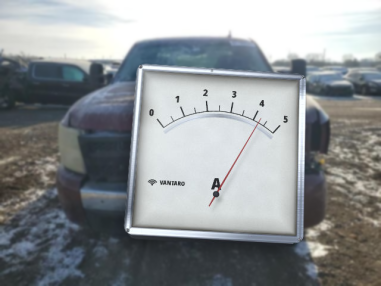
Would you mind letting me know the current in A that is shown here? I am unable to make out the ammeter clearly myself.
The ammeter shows 4.25 A
